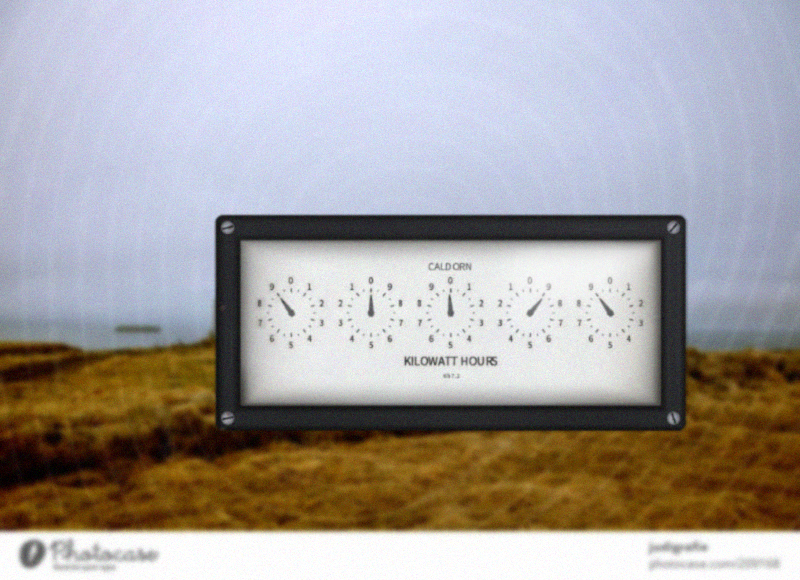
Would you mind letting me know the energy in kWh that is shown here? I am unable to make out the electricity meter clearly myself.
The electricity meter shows 89989 kWh
